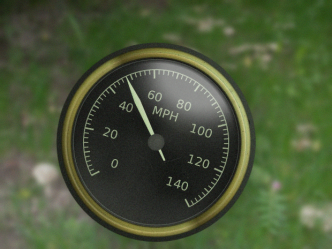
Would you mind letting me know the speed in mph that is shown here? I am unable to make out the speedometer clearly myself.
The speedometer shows 48 mph
